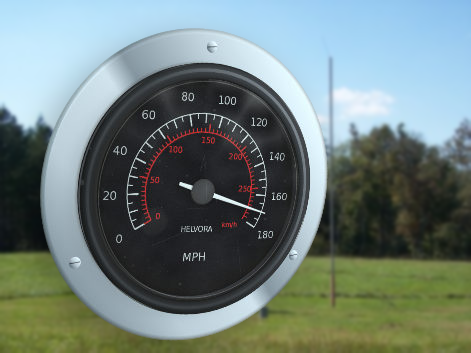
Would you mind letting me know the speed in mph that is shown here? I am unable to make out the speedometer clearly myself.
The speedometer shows 170 mph
